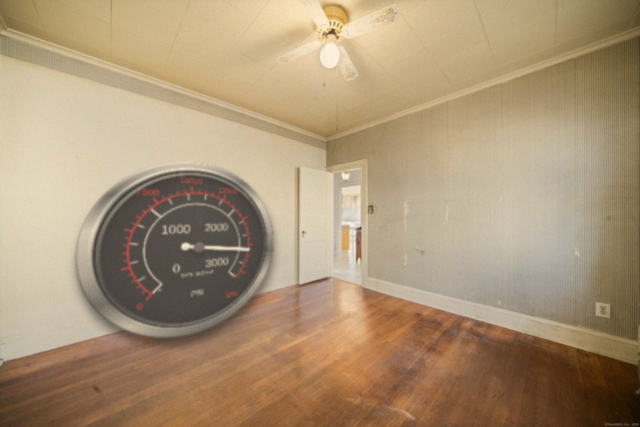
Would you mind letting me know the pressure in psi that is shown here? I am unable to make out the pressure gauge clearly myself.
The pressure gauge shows 2600 psi
